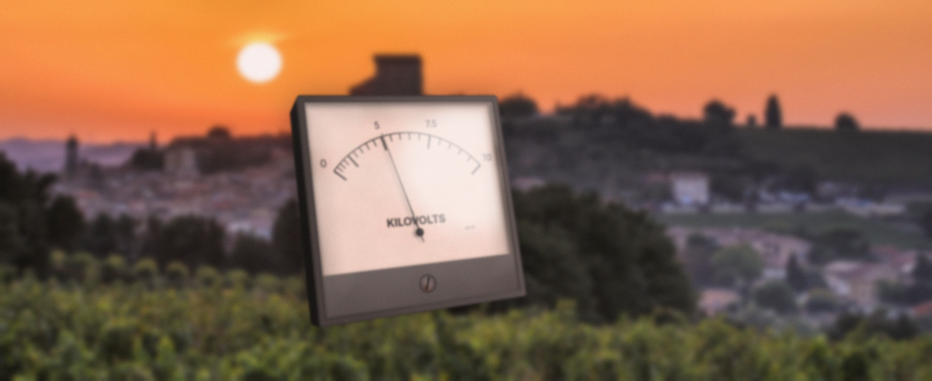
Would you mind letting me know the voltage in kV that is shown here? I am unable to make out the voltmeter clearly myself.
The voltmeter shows 5 kV
